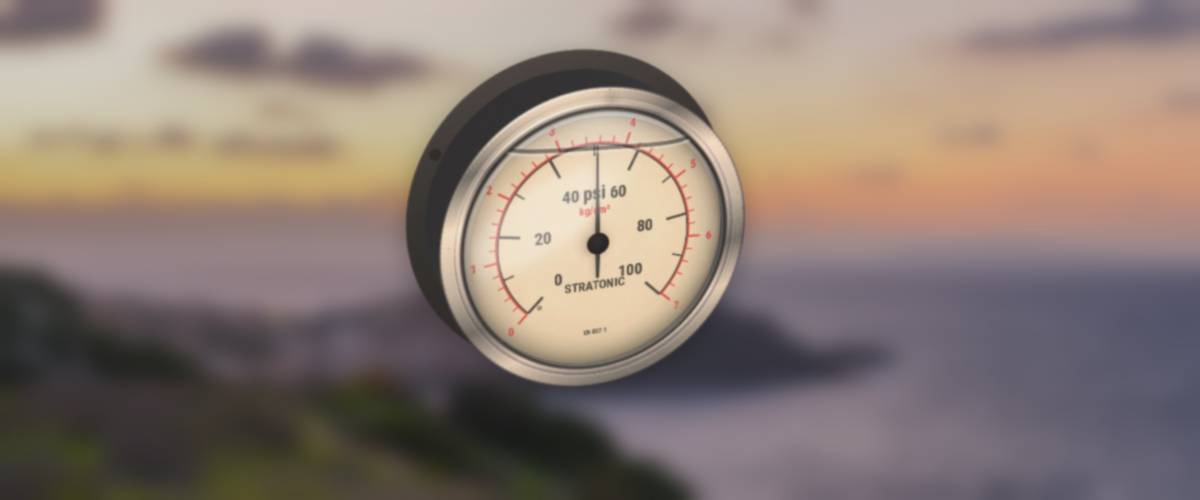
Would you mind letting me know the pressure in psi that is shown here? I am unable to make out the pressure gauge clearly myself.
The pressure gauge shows 50 psi
